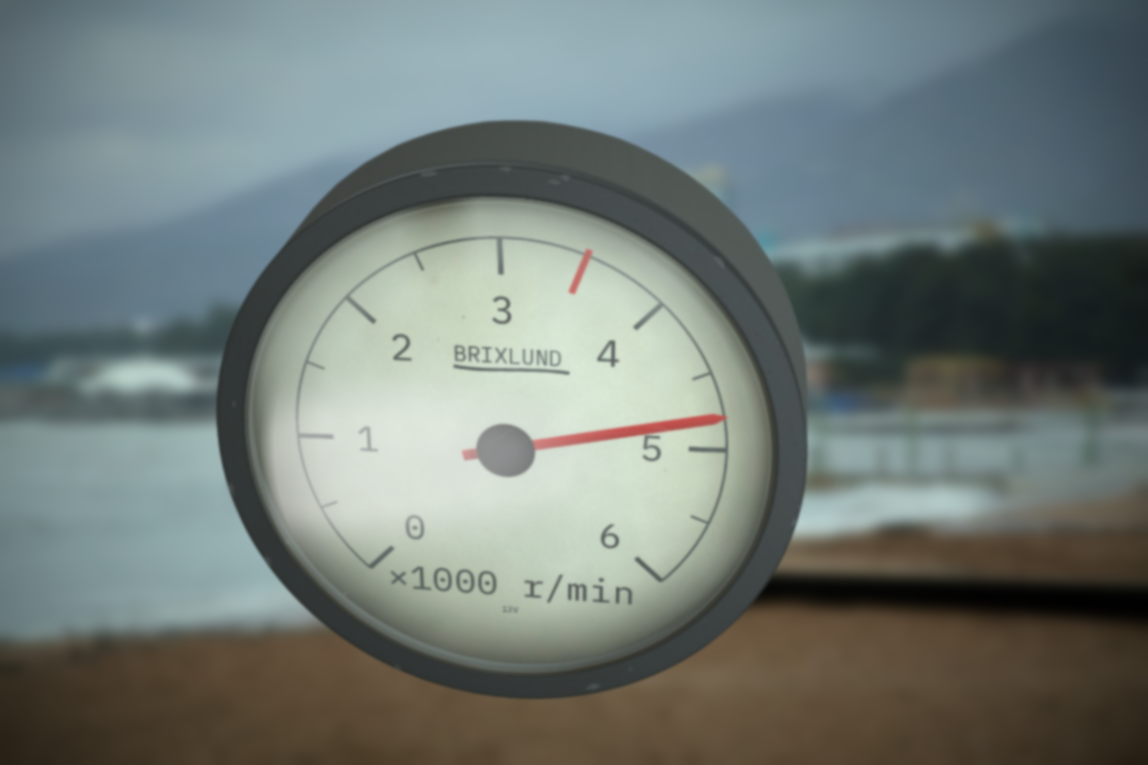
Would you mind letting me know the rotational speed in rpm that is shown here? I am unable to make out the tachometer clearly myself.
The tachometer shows 4750 rpm
